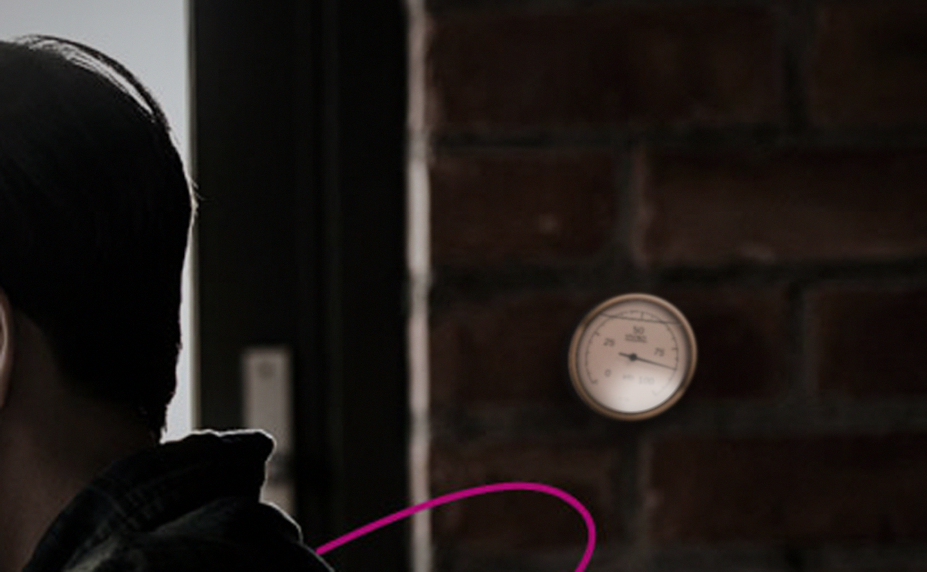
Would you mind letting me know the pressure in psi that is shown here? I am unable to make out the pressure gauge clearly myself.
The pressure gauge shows 85 psi
